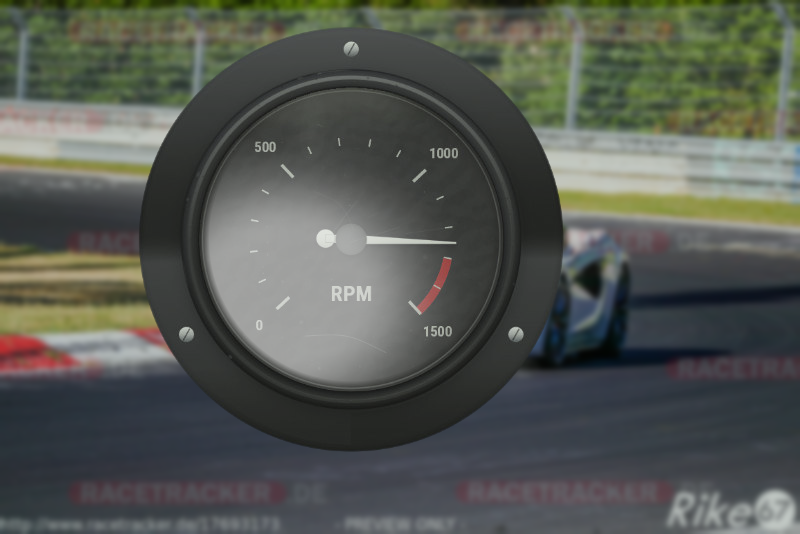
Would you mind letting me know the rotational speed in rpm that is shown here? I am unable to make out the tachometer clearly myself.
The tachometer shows 1250 rpm
